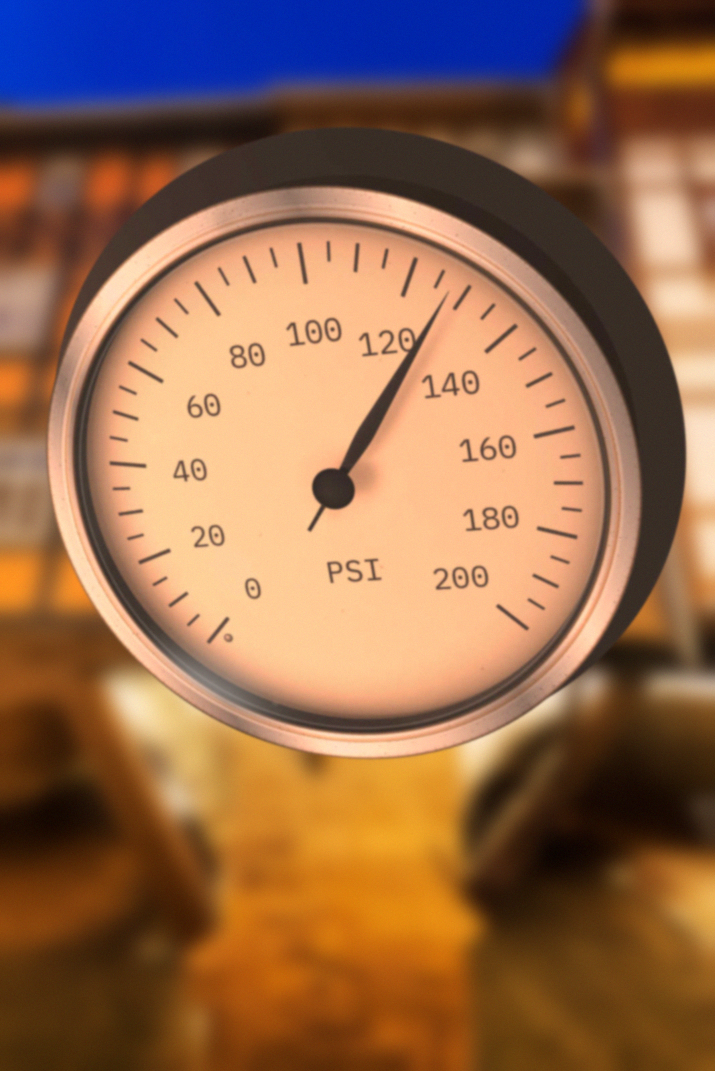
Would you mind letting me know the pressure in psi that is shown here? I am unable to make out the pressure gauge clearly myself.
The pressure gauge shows 127.5 psi
